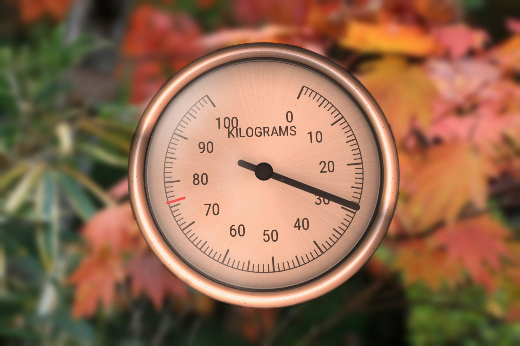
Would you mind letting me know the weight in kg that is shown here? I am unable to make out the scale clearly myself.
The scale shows 29 kg
